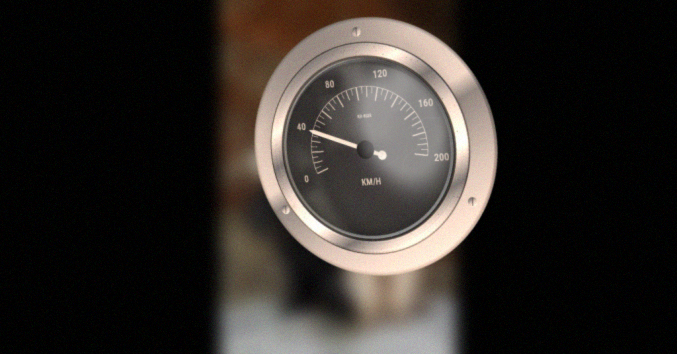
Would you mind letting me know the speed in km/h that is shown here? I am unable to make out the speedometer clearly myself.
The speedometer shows 40 km/h
